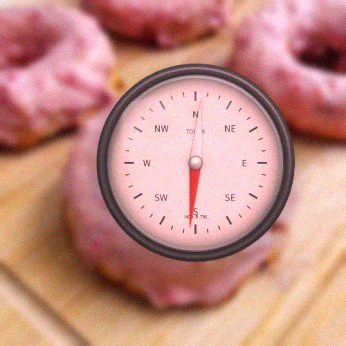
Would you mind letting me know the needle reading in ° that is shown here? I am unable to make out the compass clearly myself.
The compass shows 185 °
